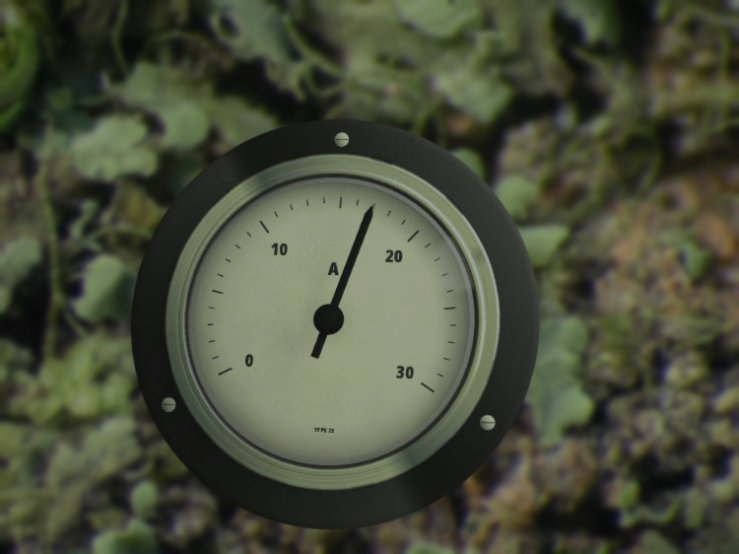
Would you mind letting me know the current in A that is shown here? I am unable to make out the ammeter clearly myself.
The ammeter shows 17 A
